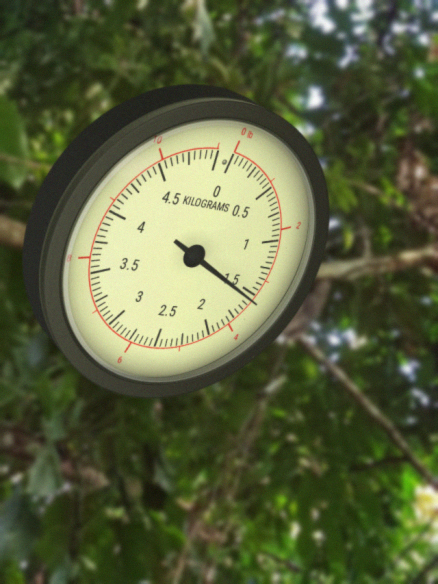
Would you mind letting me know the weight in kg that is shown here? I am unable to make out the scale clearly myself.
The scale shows 1.55 kg
